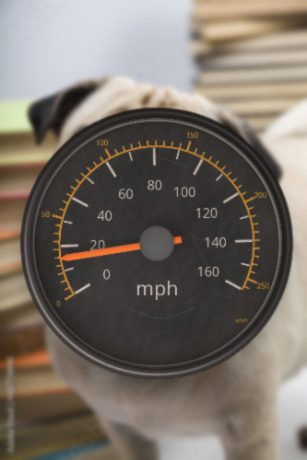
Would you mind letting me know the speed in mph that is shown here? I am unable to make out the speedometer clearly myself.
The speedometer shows 15 mph
